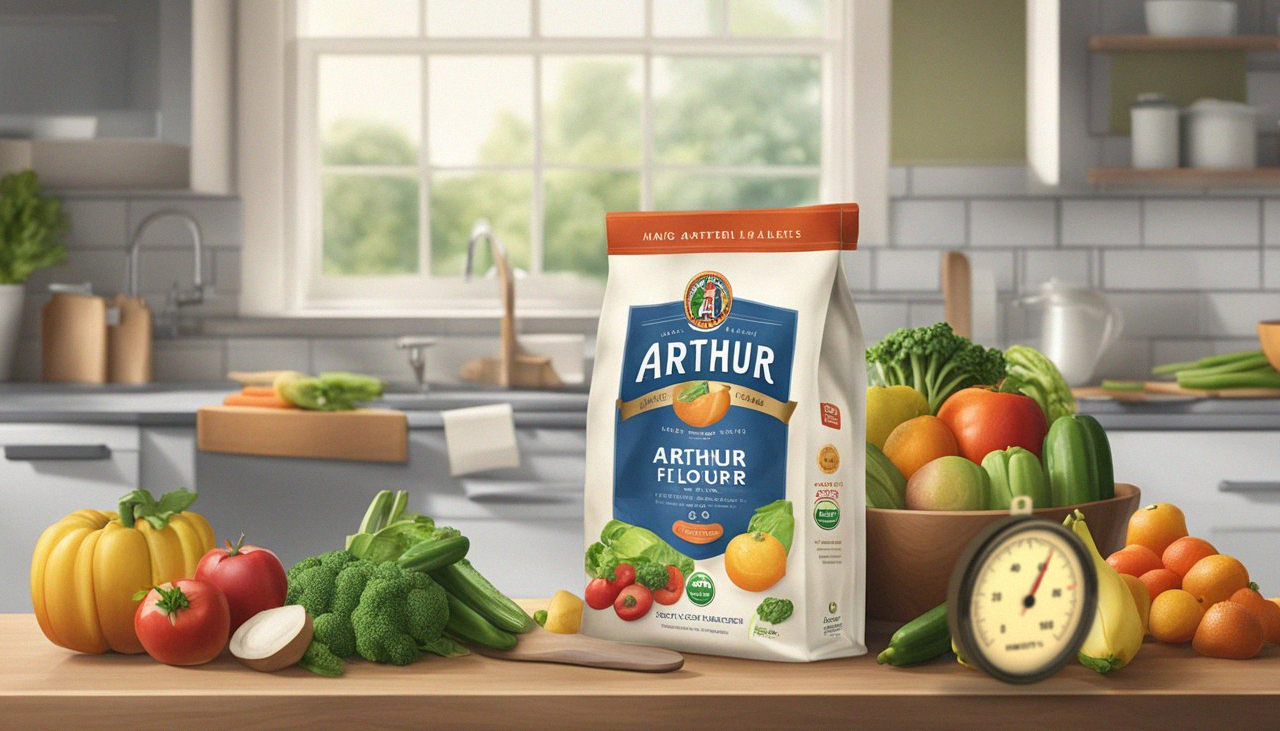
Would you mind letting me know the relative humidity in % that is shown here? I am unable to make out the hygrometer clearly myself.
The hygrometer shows 60 %
